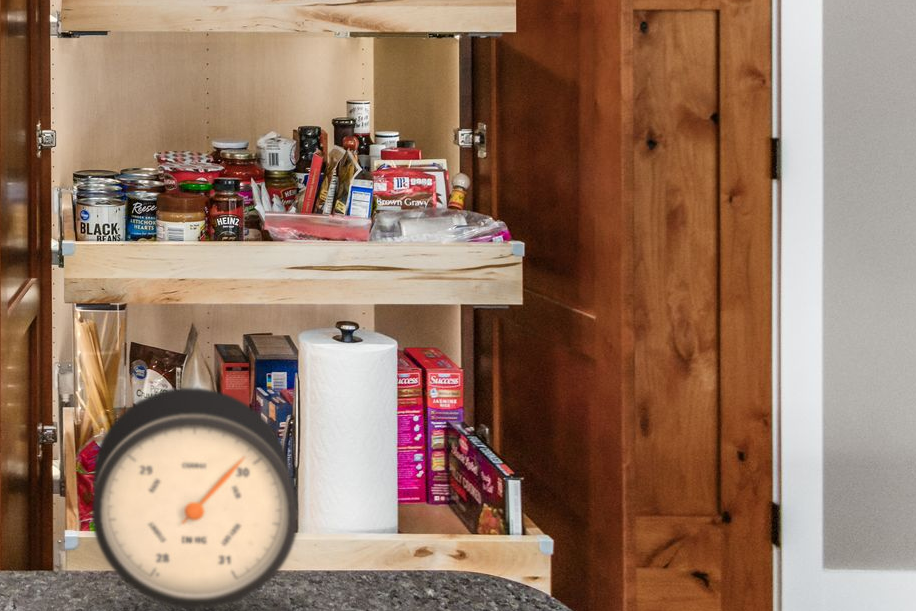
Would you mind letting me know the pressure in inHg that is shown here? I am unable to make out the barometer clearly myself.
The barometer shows 29.9 inHg
